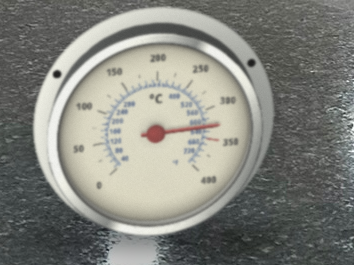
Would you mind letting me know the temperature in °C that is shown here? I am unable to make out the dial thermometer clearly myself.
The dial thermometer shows 325 °C
